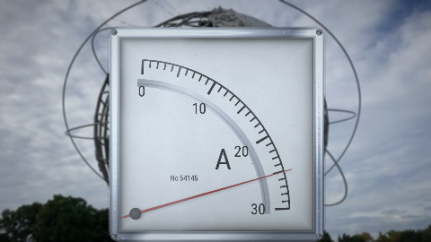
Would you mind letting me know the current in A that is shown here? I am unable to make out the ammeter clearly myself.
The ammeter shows 25 A
